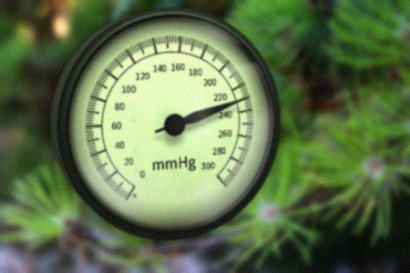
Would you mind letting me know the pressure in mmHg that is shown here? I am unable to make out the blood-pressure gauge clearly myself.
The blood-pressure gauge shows 230 mmHg
